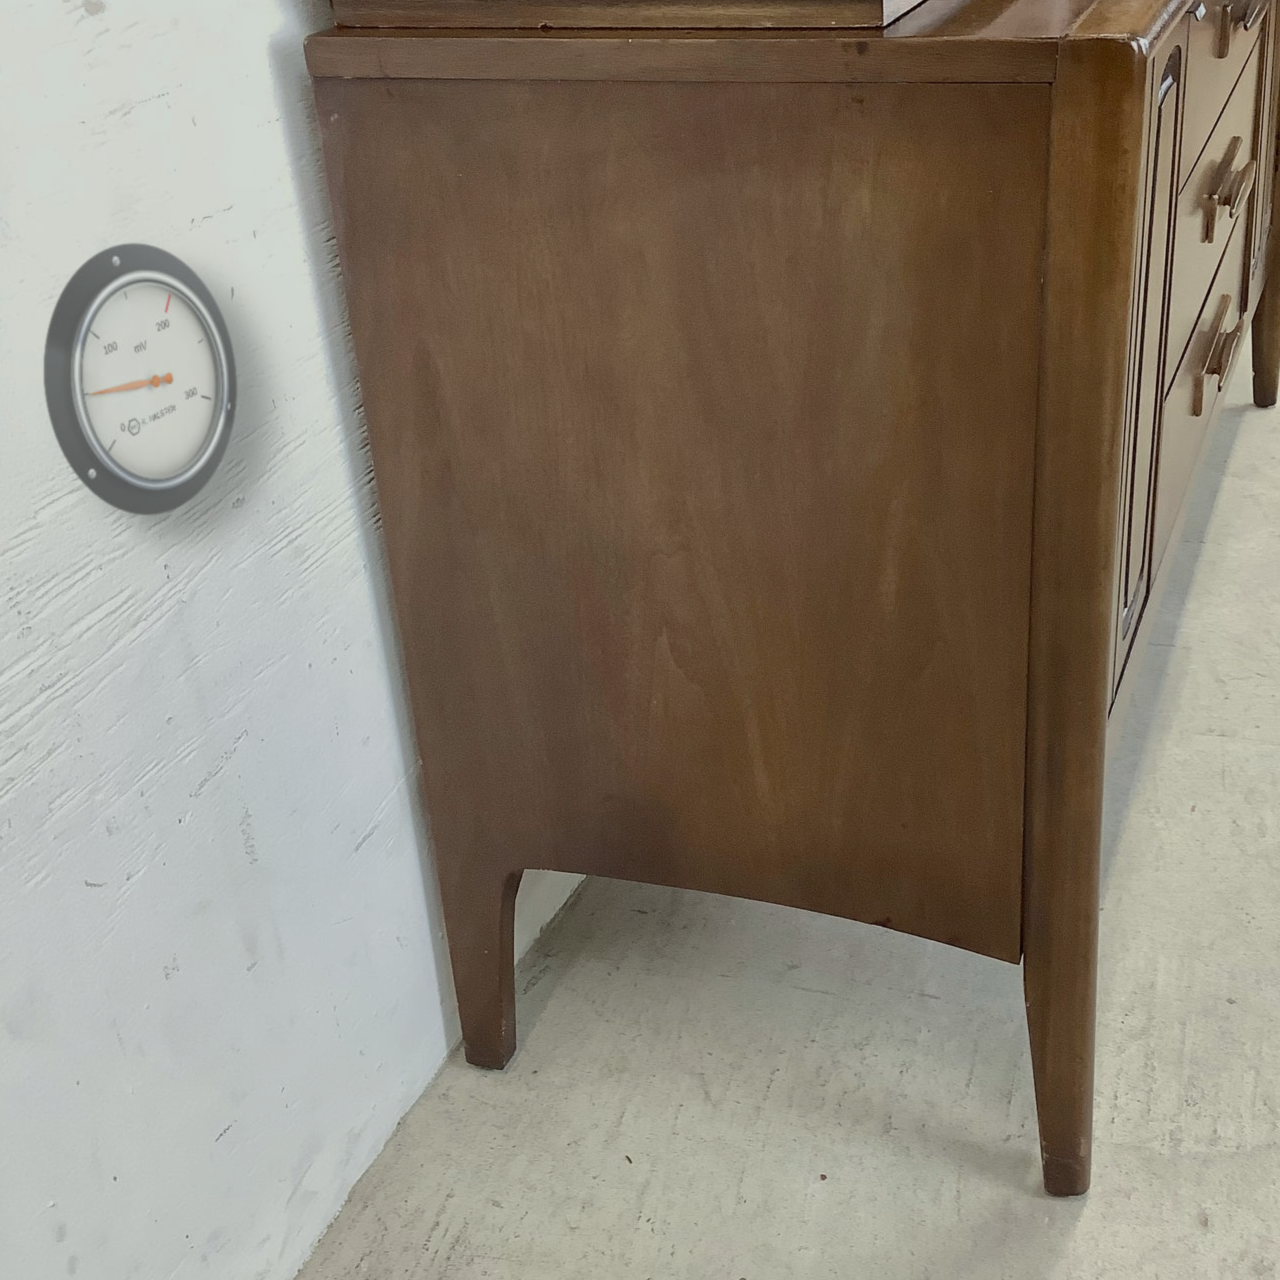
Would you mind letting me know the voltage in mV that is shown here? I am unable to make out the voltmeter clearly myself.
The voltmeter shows 50 mV
